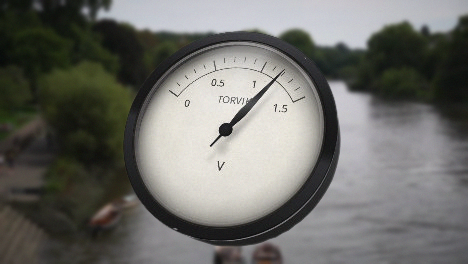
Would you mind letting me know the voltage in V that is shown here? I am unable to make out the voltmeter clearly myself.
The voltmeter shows 1.2 V
